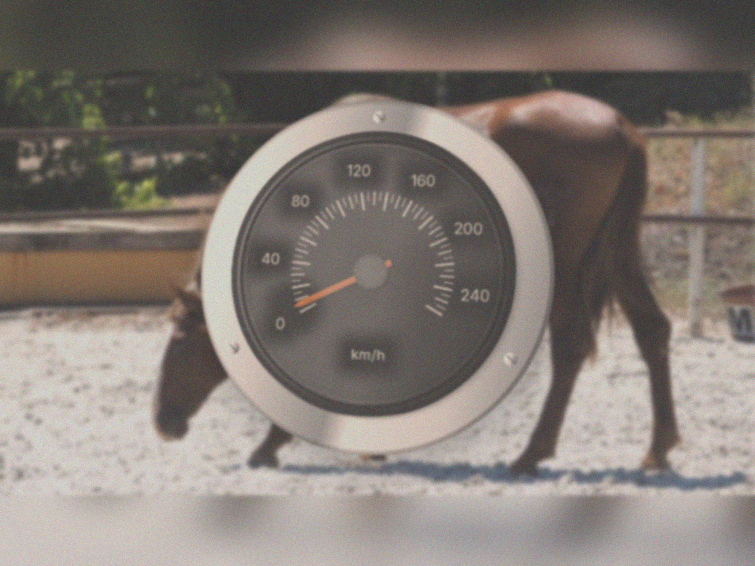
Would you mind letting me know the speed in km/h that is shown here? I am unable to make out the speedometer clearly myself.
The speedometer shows 5 km/h
